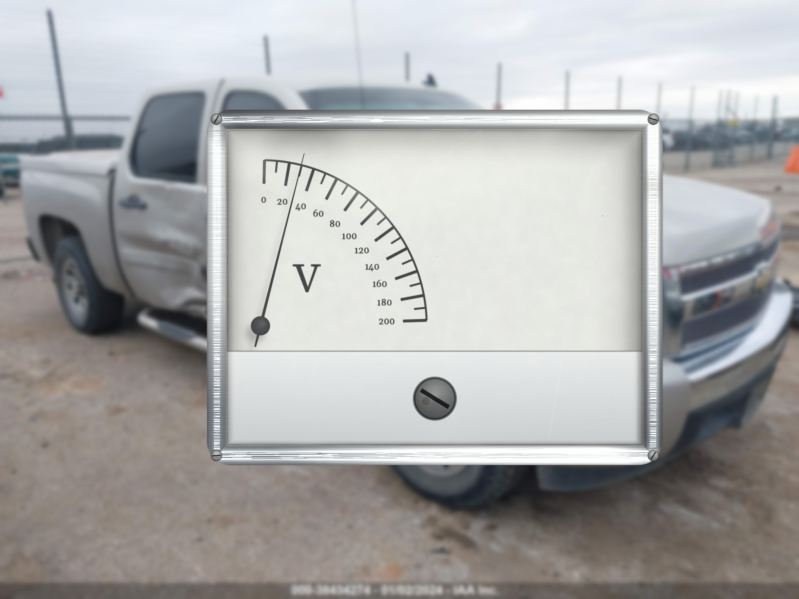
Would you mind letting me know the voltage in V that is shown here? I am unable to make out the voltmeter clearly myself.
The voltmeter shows 30 V
